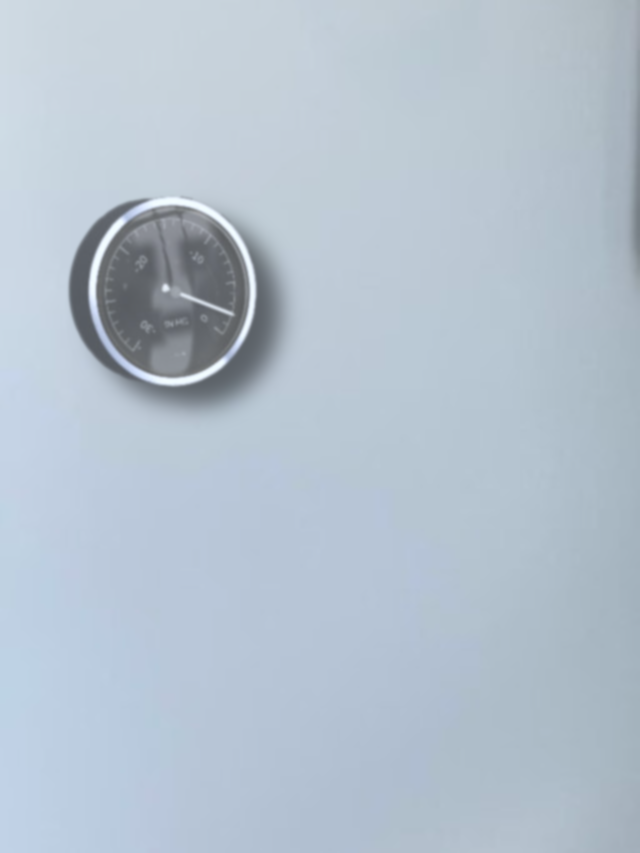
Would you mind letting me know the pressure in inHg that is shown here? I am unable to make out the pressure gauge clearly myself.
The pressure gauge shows -2 inHg
